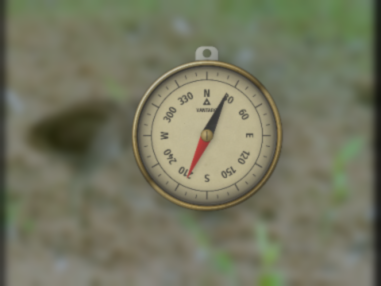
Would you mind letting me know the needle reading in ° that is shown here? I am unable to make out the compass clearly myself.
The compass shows 205 °
